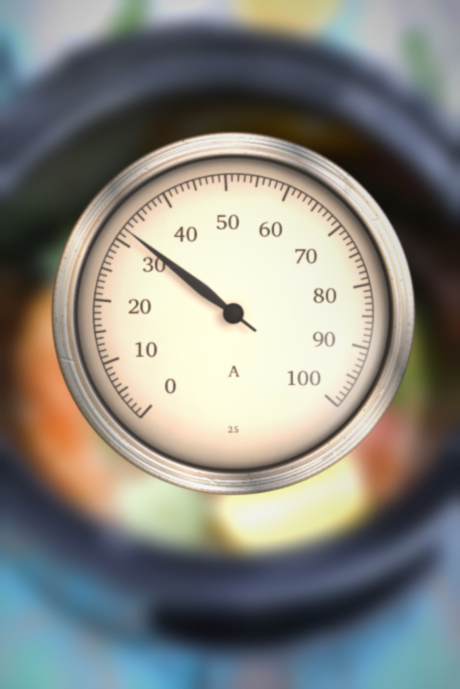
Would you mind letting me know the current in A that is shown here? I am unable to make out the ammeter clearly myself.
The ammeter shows 32 A
